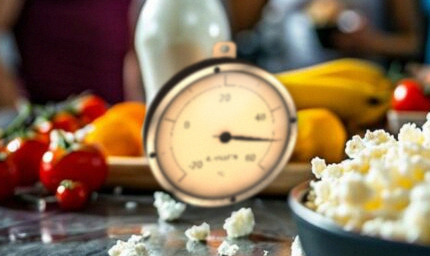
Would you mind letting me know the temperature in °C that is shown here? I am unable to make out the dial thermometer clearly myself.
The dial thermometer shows 50 °C
